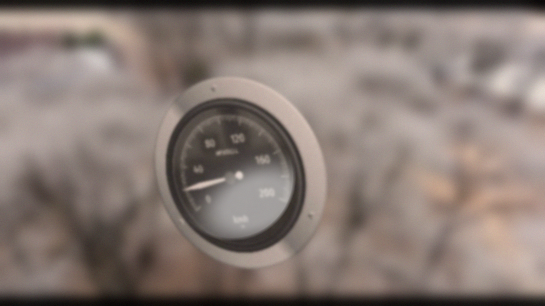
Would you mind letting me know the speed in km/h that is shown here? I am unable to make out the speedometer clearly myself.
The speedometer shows 20 km/h
